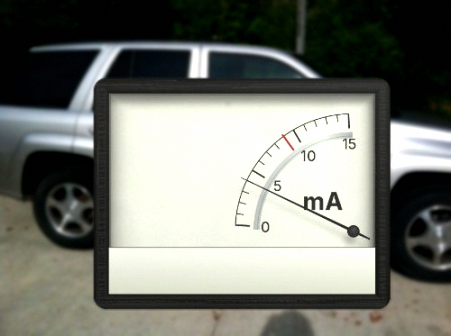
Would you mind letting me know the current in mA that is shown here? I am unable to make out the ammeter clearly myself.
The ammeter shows 4 mA
